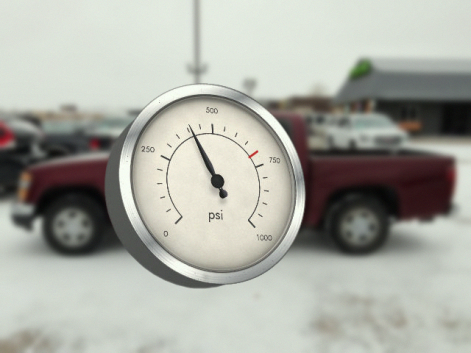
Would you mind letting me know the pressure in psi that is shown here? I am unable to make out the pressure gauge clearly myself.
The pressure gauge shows 400 psi
